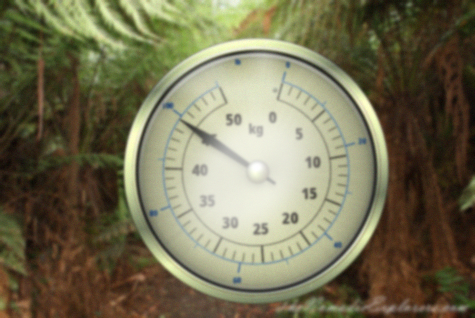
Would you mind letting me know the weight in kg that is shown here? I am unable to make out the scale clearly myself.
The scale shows 45 kg
